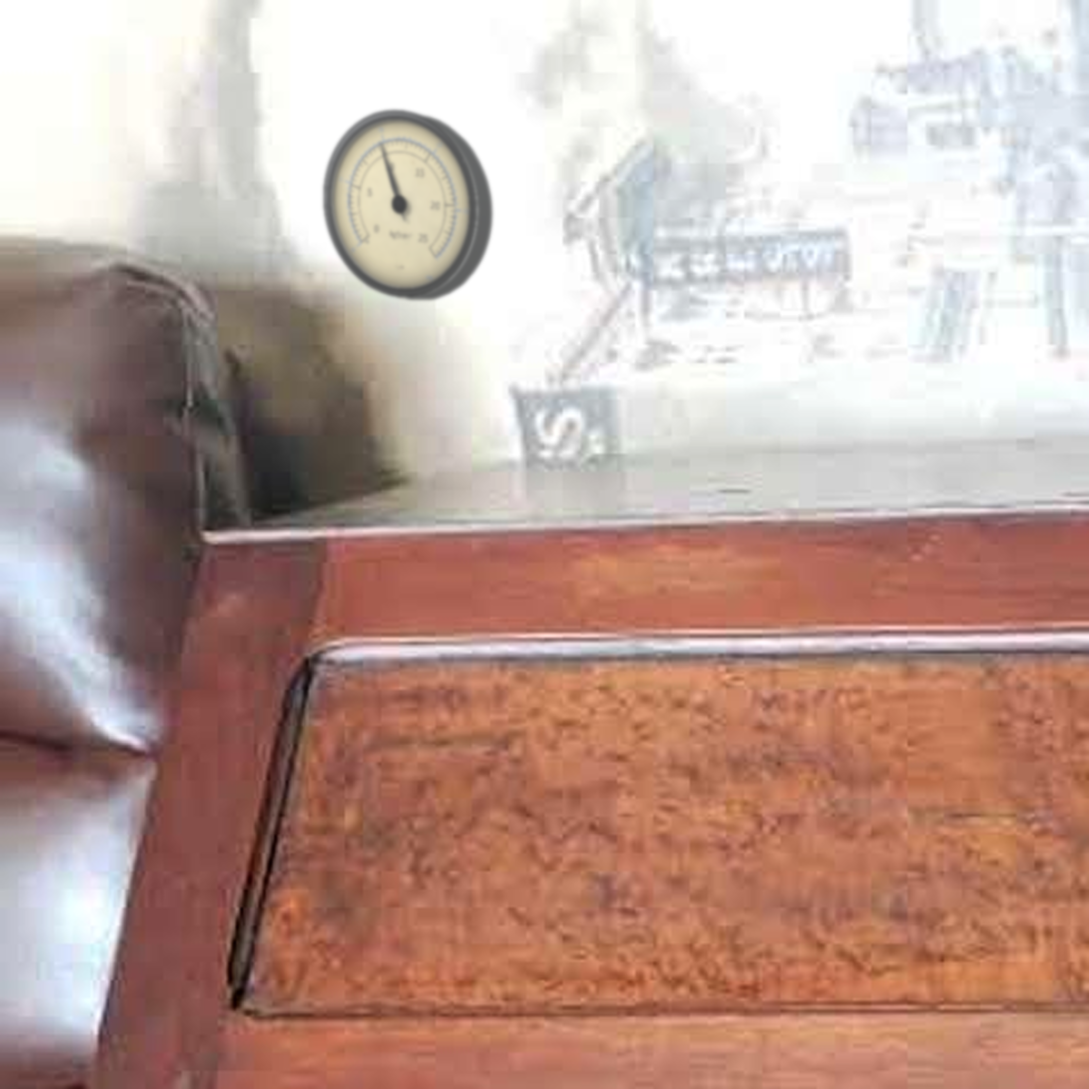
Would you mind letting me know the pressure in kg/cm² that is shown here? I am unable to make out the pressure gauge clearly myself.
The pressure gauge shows 10 kg/cm²
